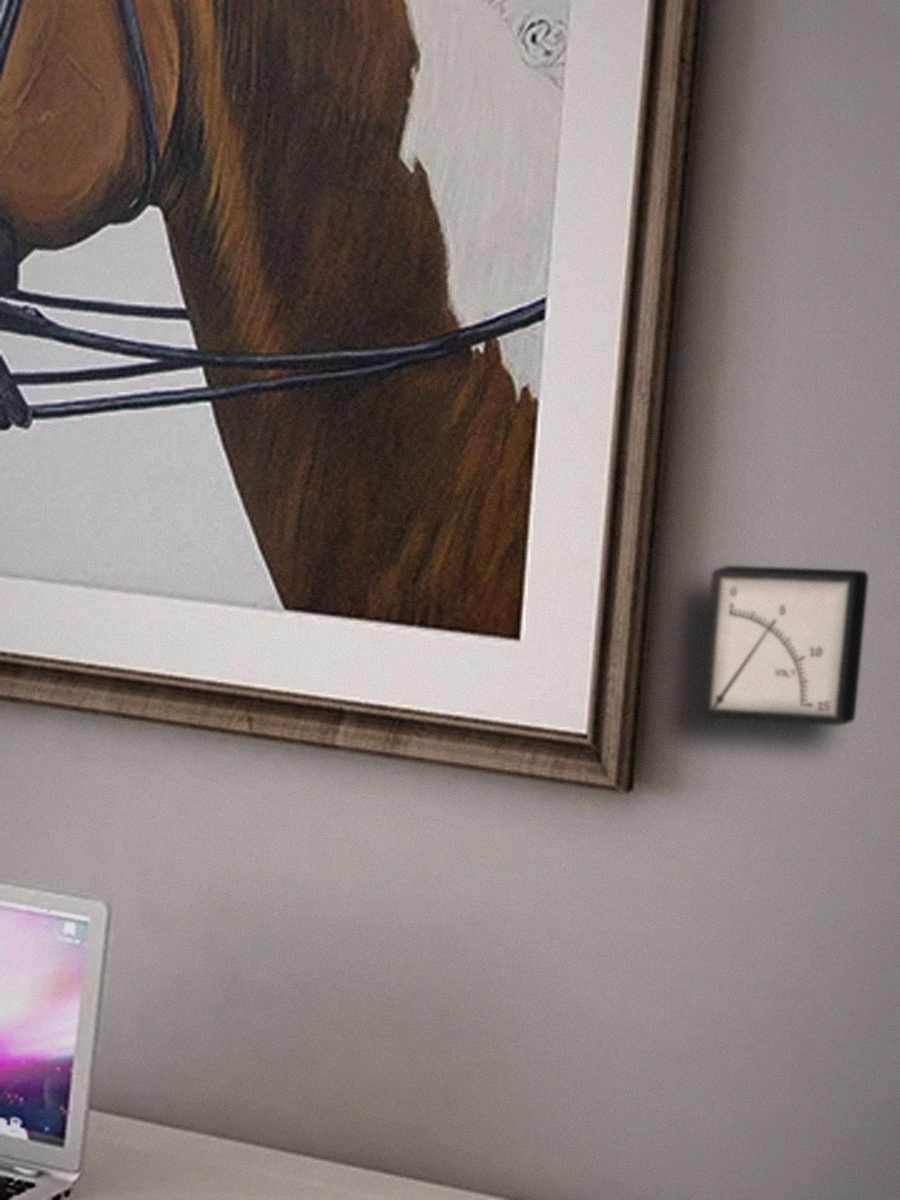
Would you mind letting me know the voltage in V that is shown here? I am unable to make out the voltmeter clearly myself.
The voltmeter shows 5 V
